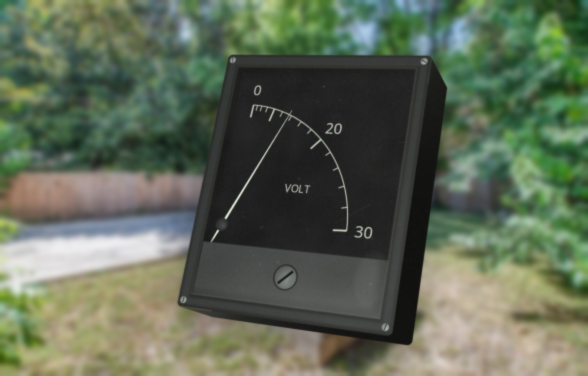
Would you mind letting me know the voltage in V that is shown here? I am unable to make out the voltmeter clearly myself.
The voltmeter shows 14 V
